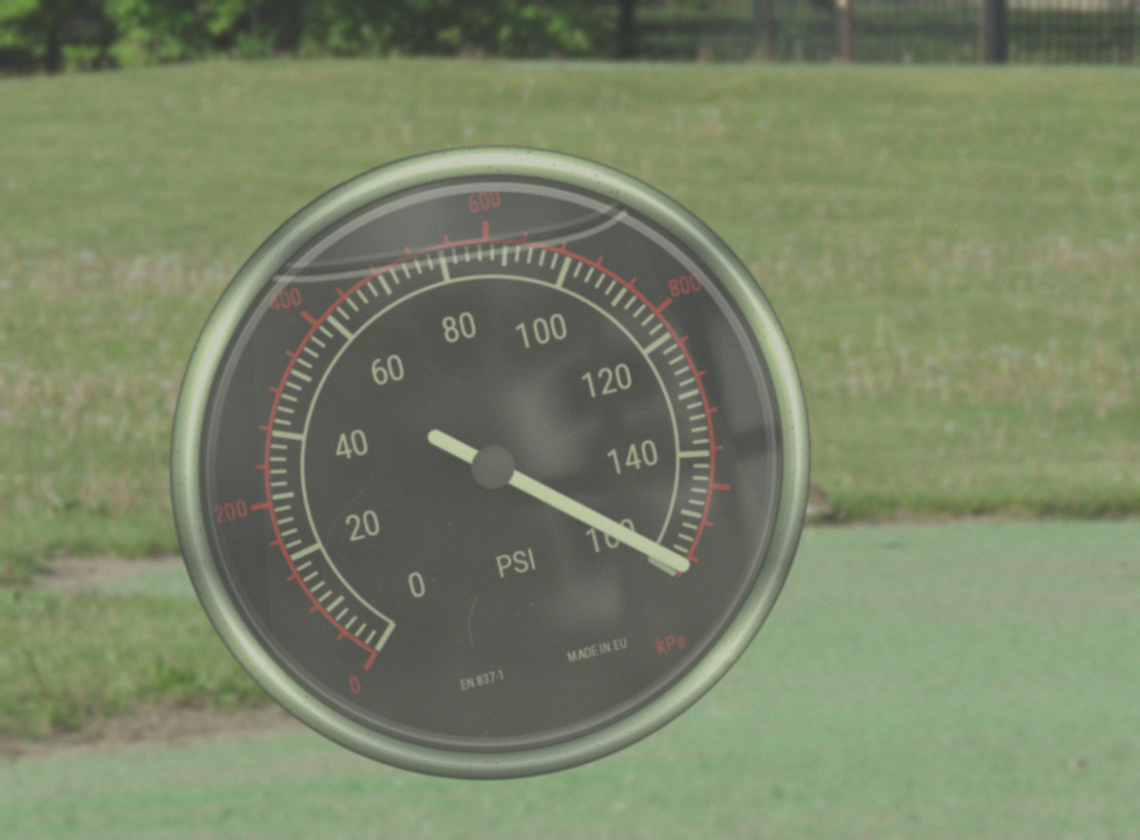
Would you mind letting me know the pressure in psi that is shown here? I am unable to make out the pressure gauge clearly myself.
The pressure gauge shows 158 psi
